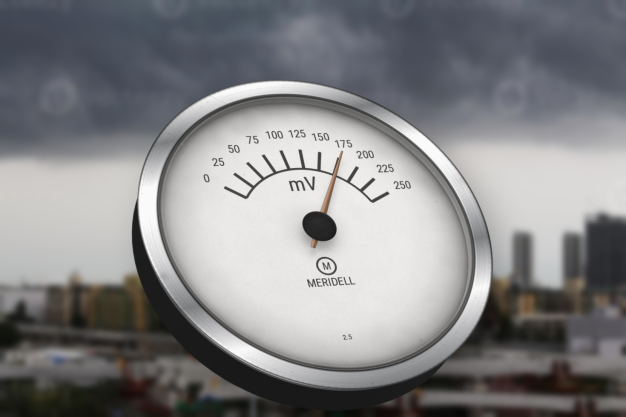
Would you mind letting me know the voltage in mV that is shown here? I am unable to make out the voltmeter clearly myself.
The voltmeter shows 175 mV
